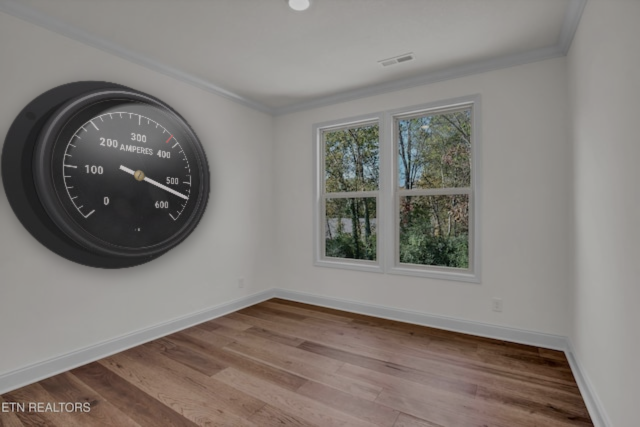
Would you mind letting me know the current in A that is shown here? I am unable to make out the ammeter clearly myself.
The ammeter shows 540 A
